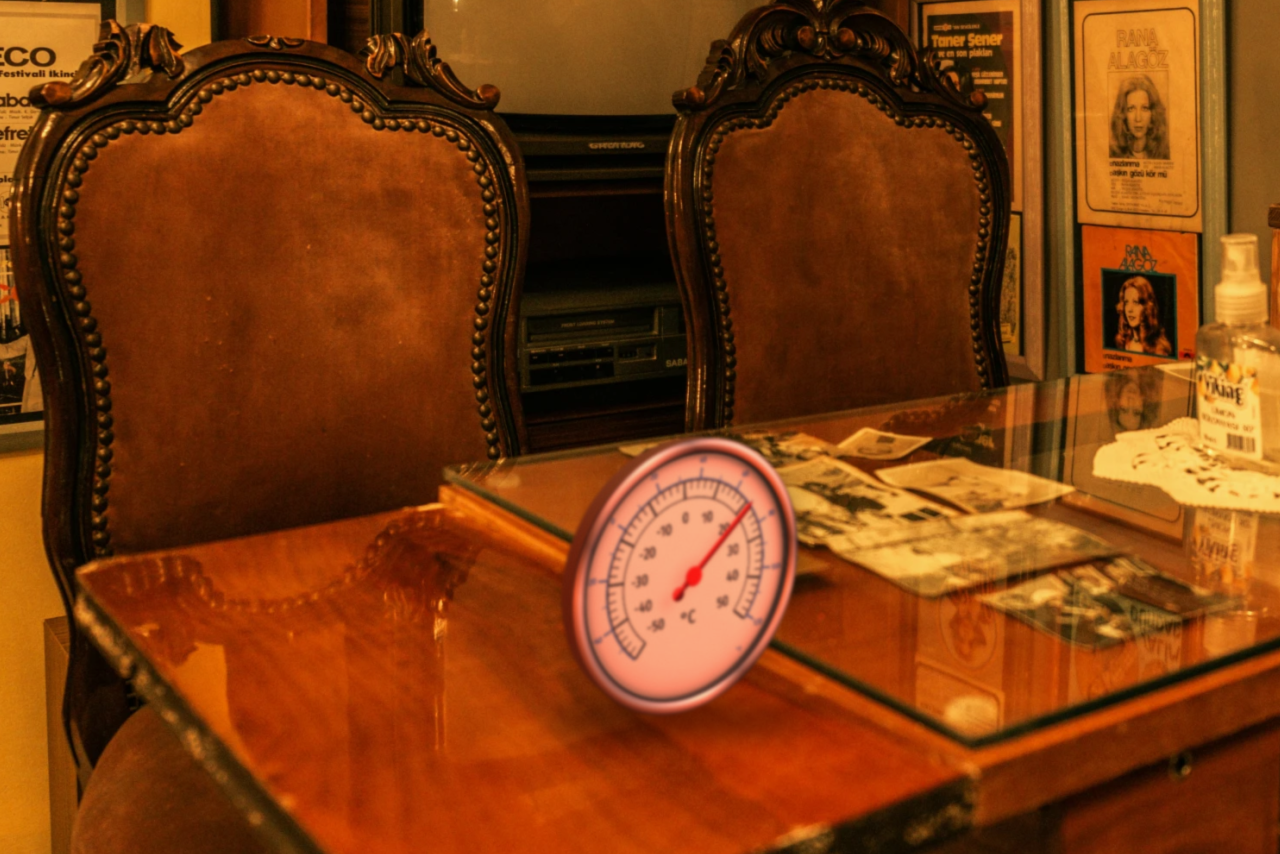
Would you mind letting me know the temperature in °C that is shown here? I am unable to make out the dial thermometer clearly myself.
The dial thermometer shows 20 °C
